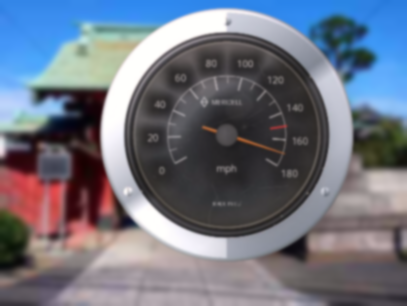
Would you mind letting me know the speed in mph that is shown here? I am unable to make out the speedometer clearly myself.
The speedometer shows 170 mph
